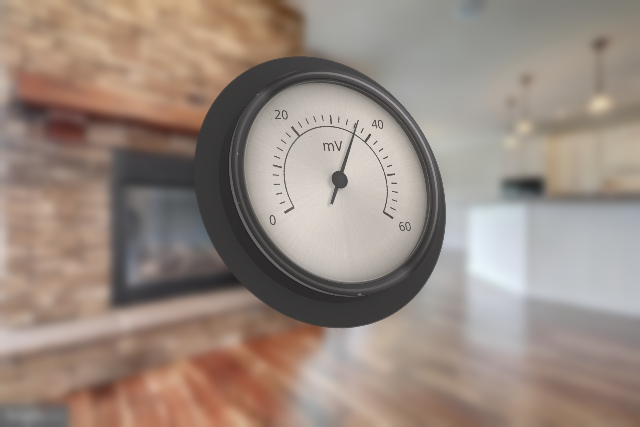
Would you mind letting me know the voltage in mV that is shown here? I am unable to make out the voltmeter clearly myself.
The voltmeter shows 36 mV
